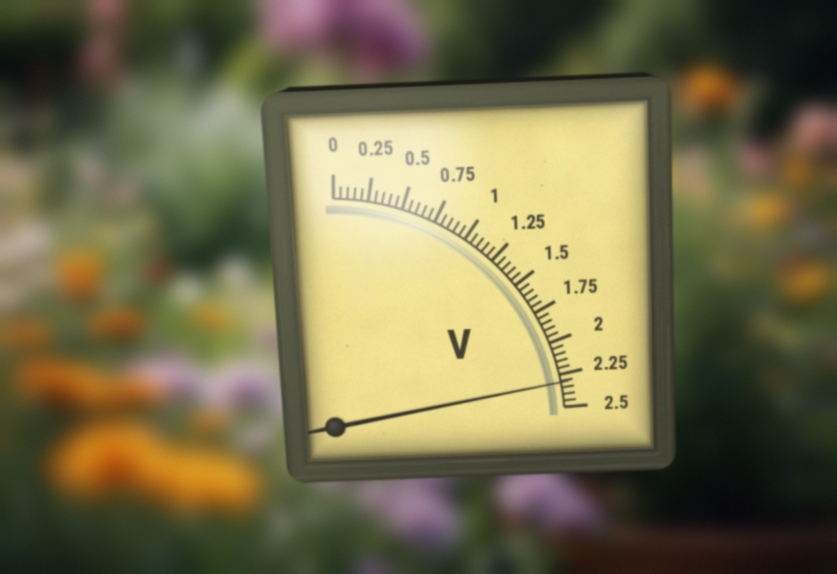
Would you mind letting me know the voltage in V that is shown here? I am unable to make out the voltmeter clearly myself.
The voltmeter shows 2.3 V
